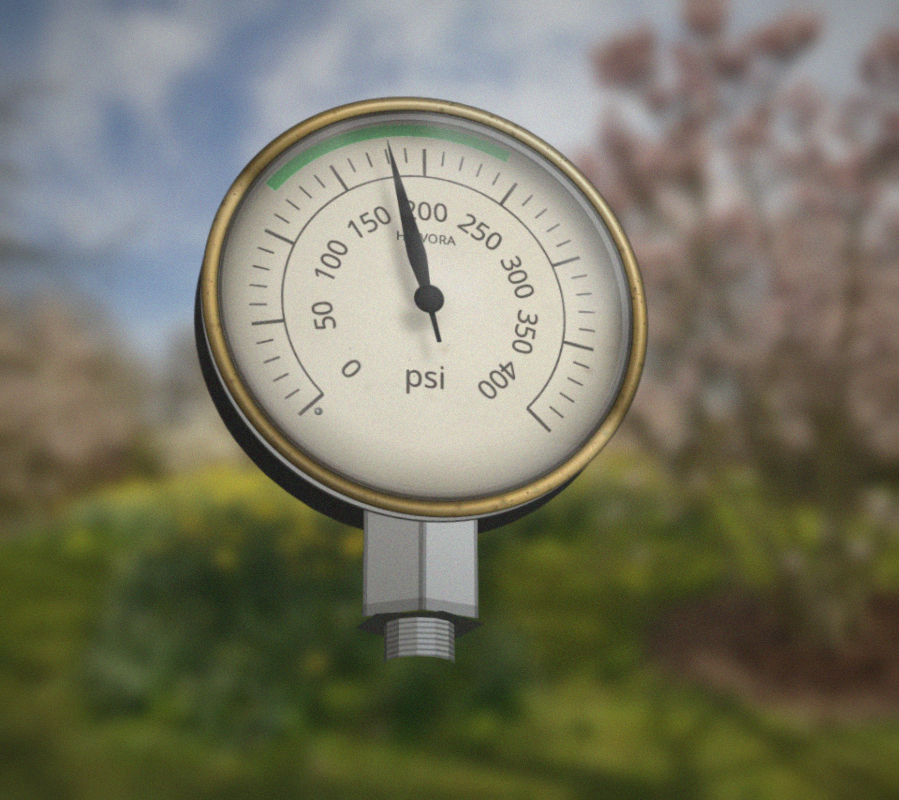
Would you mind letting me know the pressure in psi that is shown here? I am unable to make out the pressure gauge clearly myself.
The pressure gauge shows 180 psi
